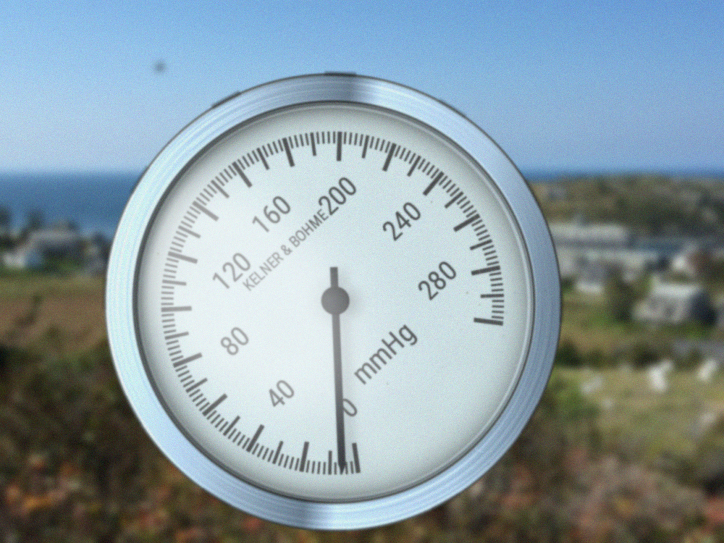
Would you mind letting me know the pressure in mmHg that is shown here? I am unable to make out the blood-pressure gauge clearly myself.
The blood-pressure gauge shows 6 mmHg
